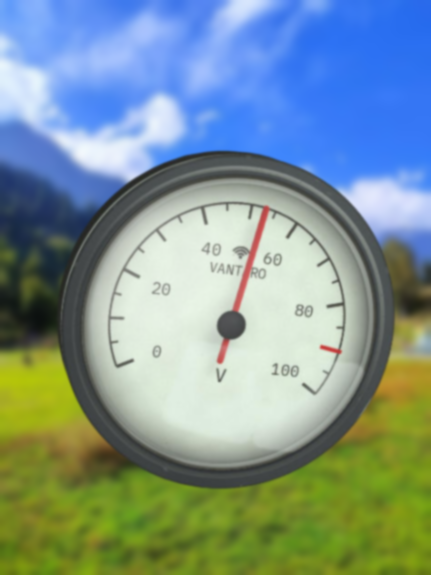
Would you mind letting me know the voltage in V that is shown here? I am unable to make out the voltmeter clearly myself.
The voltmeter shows 52.5 V
